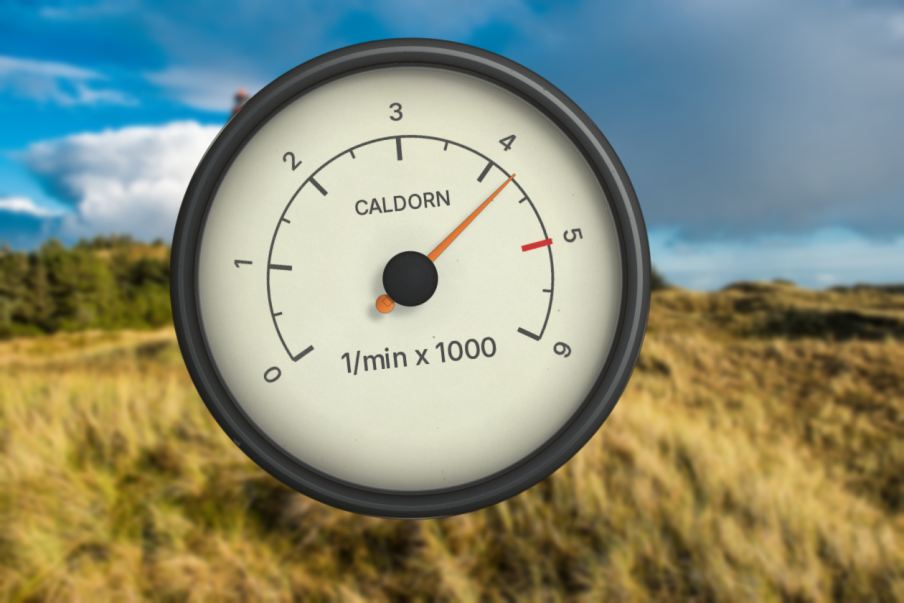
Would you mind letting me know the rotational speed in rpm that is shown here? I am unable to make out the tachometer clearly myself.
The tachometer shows 4250 rpm
